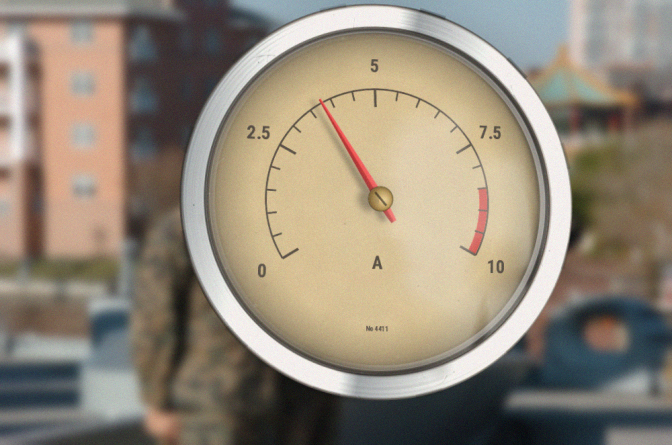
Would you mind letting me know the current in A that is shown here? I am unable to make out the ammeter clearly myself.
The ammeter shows 3.75 A
